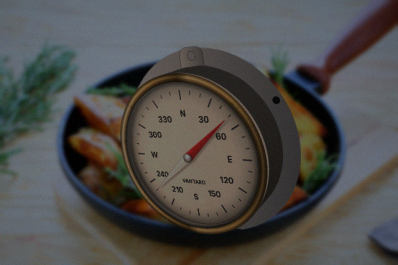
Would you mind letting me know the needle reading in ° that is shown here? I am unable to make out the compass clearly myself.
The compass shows 50 °
